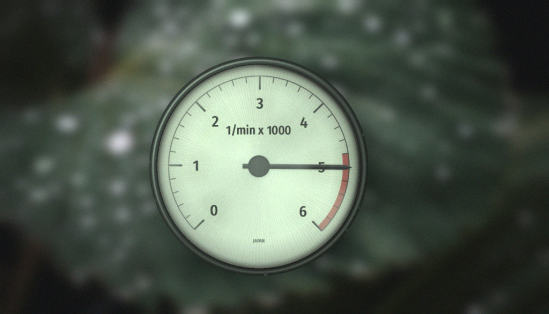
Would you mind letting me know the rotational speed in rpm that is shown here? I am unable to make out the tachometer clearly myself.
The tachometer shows 5000 rpm
